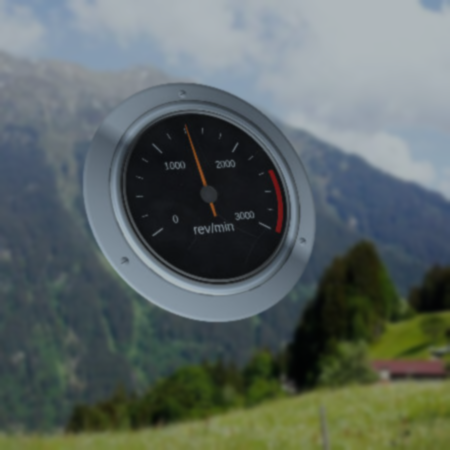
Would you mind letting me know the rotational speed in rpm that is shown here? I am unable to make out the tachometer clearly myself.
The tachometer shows 1400 rpm
